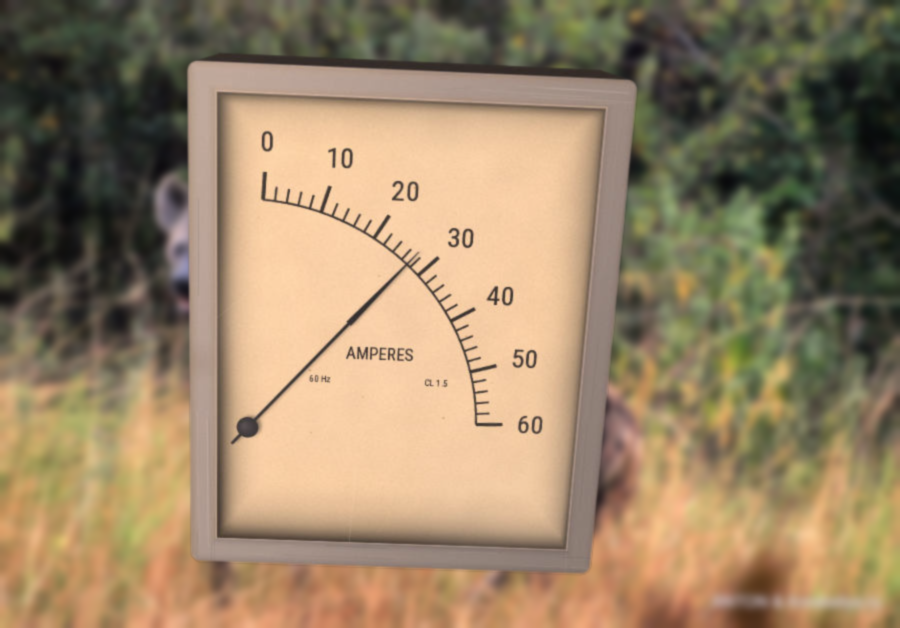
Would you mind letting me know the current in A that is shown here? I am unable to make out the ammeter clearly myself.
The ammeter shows 27 A
